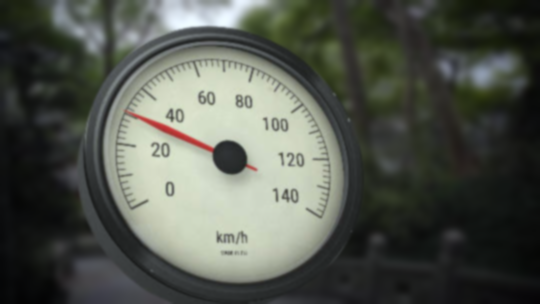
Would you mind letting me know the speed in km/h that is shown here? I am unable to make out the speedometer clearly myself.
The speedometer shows 30 km/h
